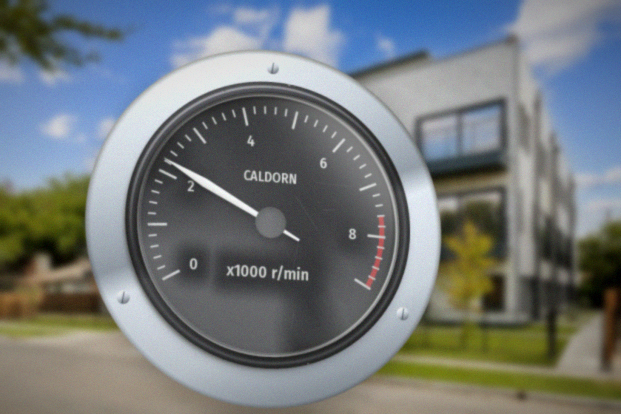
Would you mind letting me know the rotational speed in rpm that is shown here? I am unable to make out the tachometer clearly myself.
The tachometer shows 2200 rpm
